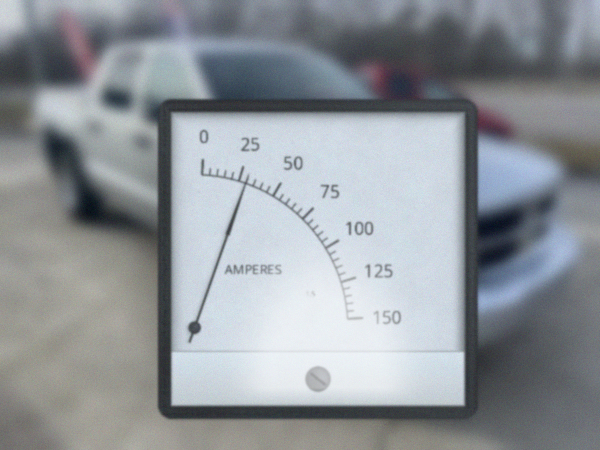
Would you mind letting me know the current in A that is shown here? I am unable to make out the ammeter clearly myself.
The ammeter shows 30 A
